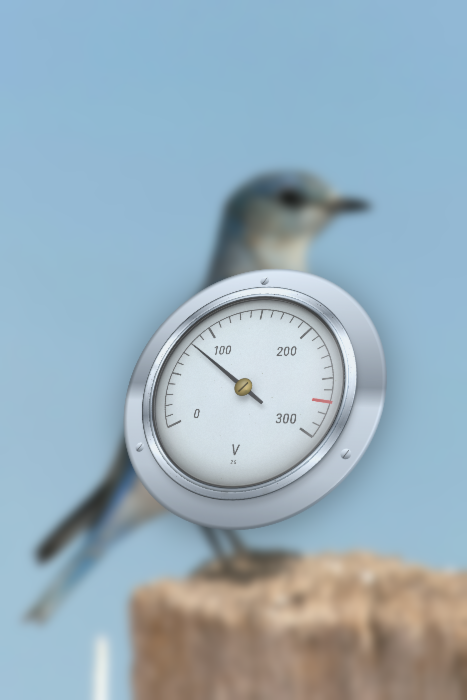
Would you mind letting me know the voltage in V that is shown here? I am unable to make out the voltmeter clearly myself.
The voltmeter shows 80 V
